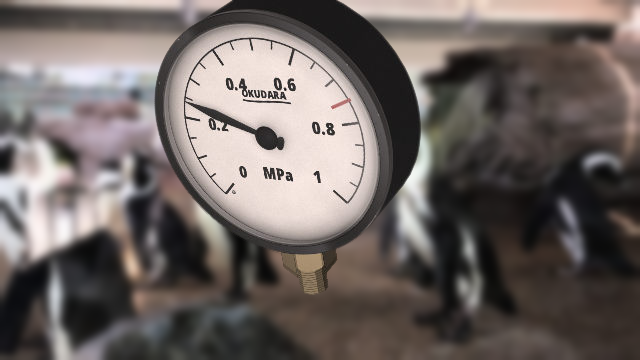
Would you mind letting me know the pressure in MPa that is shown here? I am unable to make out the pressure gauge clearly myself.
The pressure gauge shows 0.25 MPa
